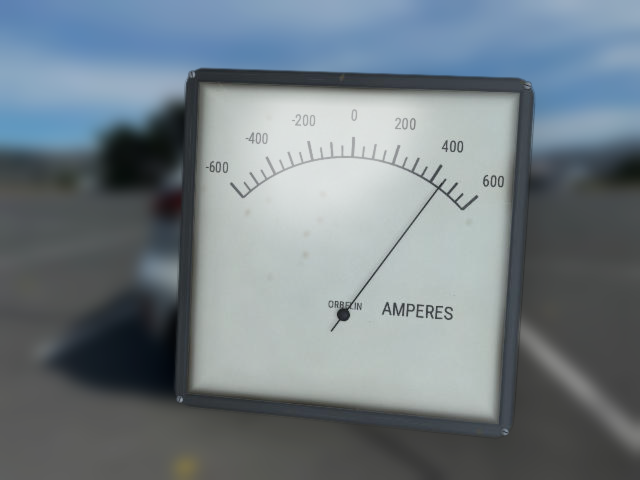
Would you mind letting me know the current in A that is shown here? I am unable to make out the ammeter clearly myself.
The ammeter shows 450 A
